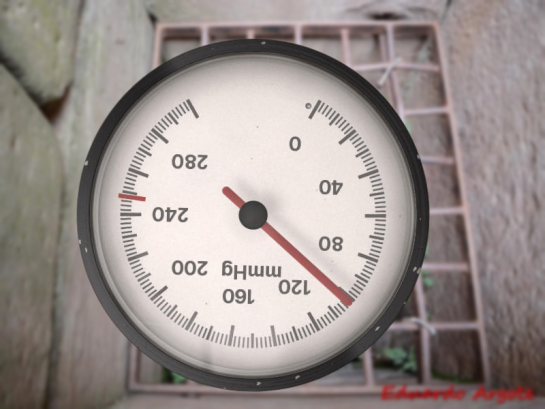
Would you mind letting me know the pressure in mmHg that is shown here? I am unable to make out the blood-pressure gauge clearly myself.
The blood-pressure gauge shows 102 mmHg
